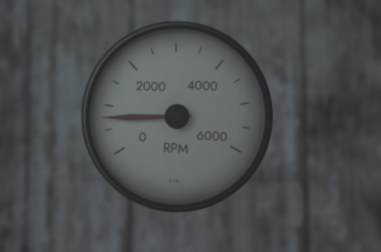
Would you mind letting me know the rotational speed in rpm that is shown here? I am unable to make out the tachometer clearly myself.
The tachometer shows 750 rpm
